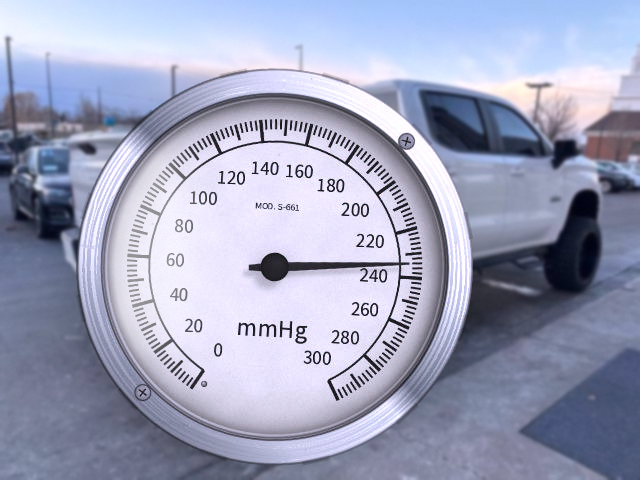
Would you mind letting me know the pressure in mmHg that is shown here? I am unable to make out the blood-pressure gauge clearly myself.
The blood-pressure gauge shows 234 mmHg
